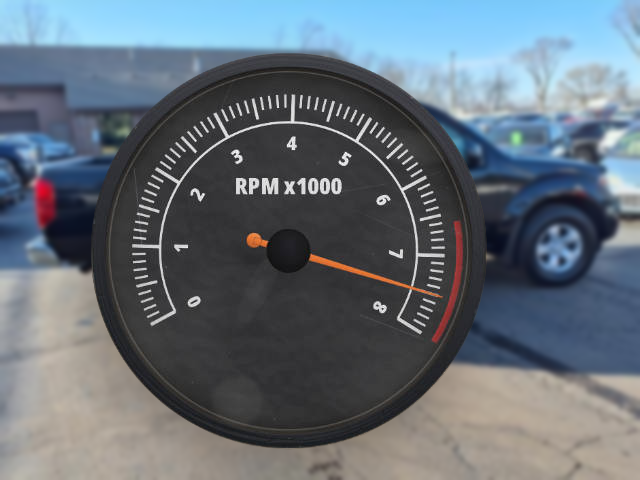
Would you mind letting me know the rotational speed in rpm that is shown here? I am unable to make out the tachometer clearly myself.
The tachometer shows 7500 rpm
